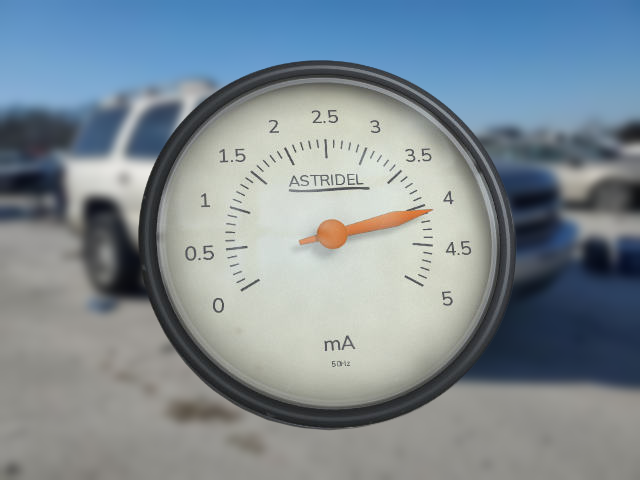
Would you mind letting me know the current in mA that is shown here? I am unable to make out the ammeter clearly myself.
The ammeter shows 4.1 mA
